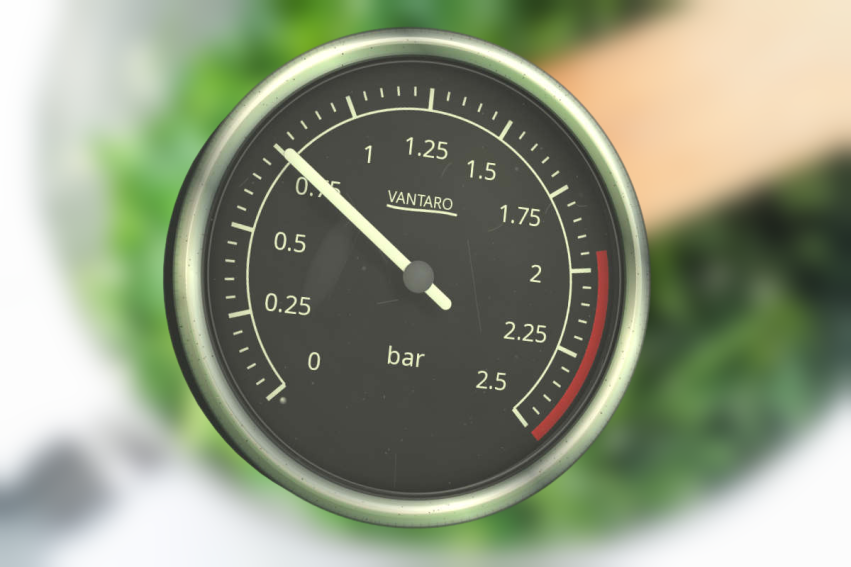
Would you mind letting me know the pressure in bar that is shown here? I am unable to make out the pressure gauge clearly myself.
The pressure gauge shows 0.75 bar
